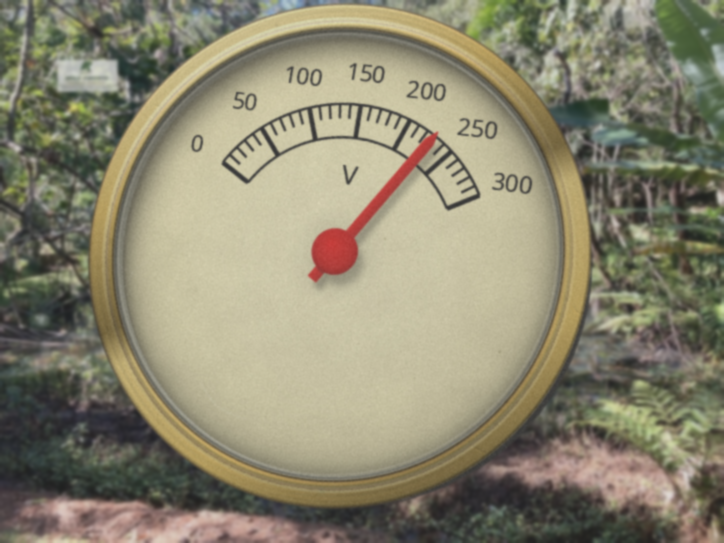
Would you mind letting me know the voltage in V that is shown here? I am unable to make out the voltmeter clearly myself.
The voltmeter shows 230 V
